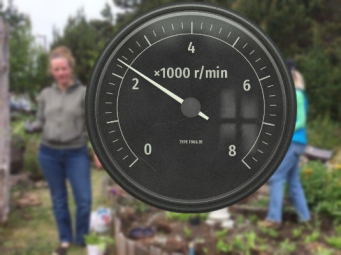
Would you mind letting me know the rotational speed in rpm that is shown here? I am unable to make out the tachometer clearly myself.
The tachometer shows 2300 rpm
